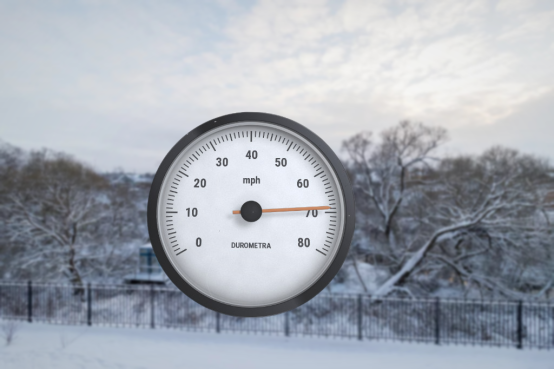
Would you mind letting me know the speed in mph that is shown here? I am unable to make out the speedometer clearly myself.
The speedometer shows 69 mph
